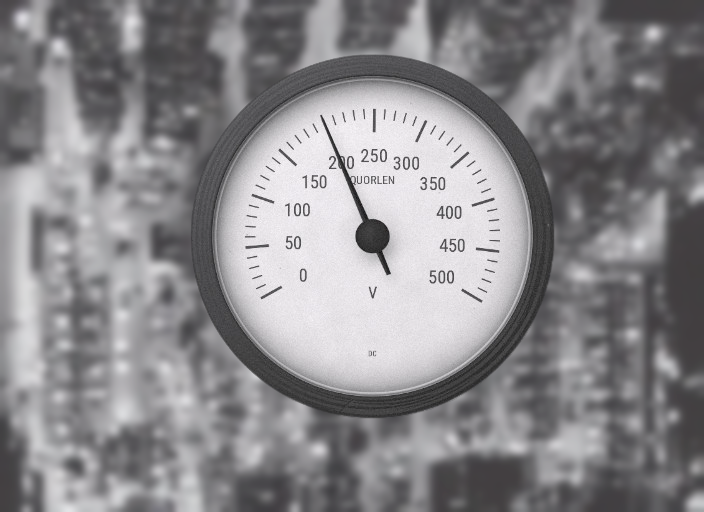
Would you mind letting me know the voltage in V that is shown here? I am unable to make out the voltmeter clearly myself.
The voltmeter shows 200 V
